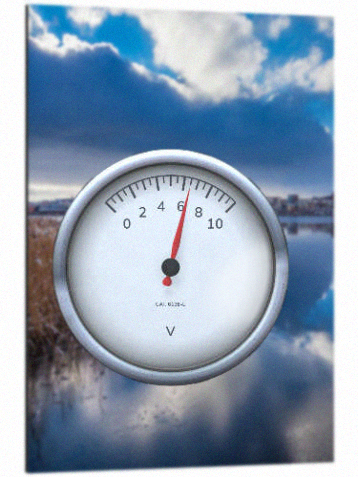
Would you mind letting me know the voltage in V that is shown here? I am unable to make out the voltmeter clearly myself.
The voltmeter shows 6.5 V
